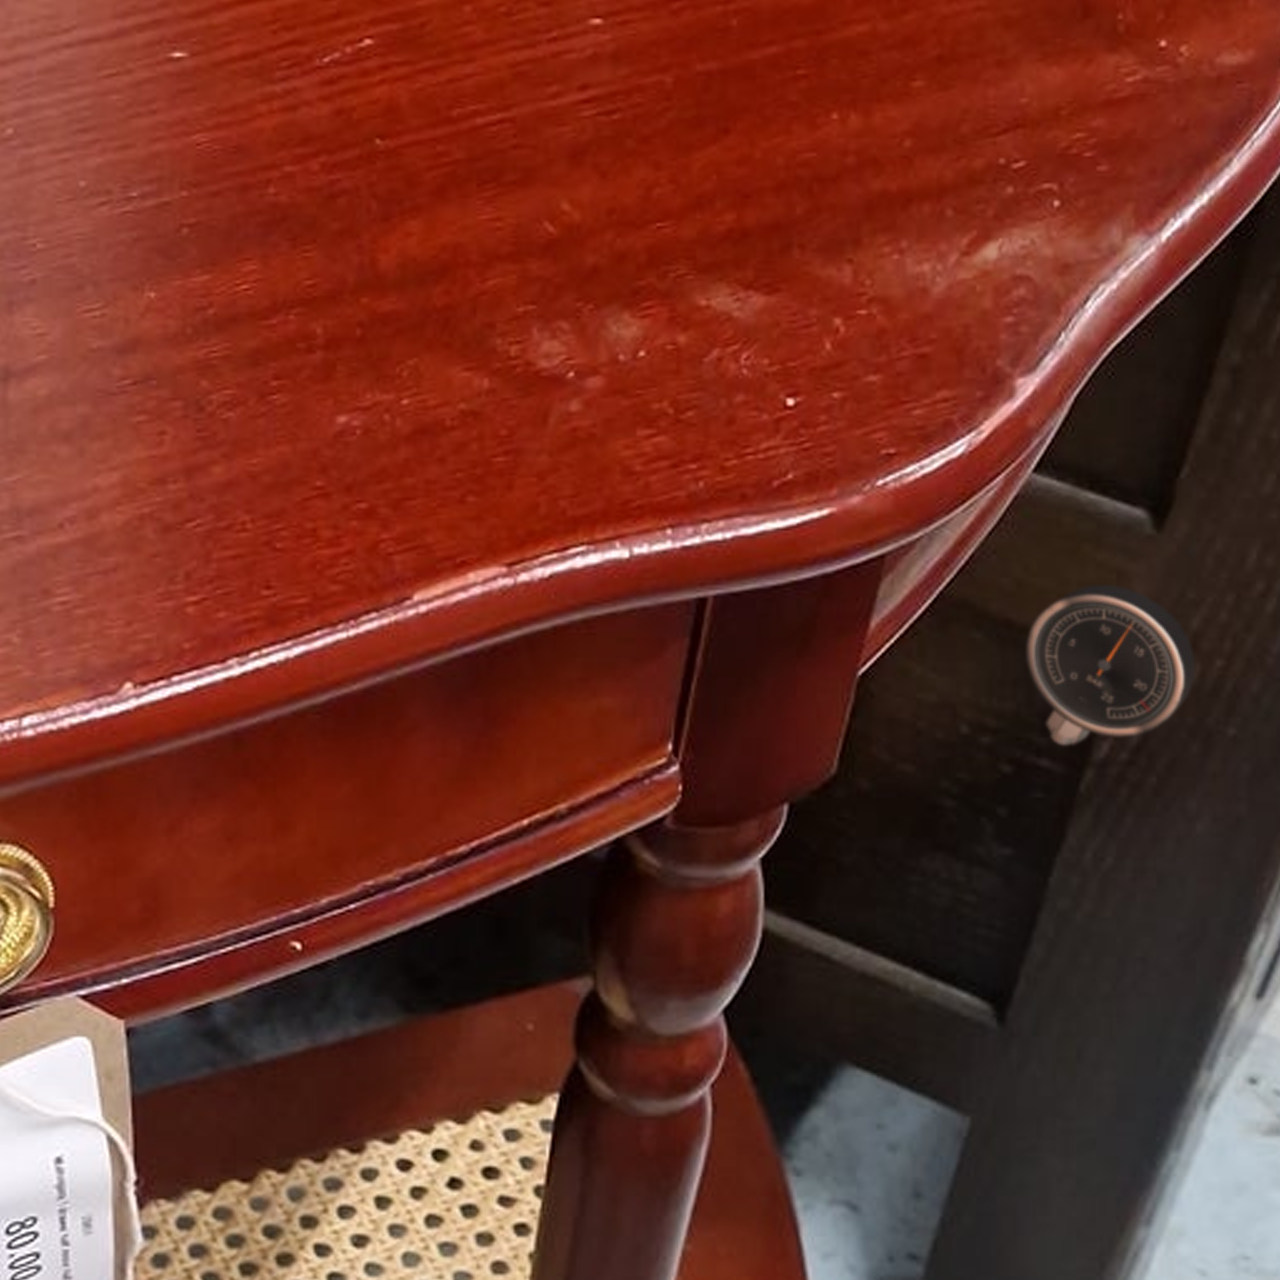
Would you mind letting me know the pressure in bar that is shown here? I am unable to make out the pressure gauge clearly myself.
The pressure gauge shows 12.5 bar
